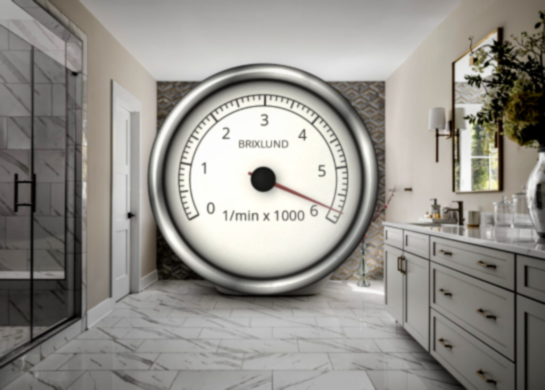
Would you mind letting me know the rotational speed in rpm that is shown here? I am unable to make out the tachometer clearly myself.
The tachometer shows 5800 rpm
